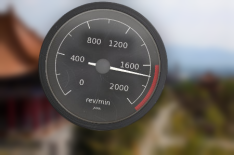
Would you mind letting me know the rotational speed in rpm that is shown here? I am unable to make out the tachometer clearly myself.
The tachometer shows 1700 rpm
